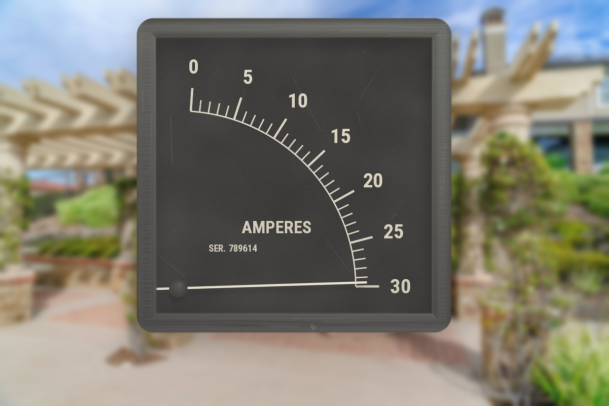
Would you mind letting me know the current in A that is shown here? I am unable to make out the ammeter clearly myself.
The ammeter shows 29.5 A
